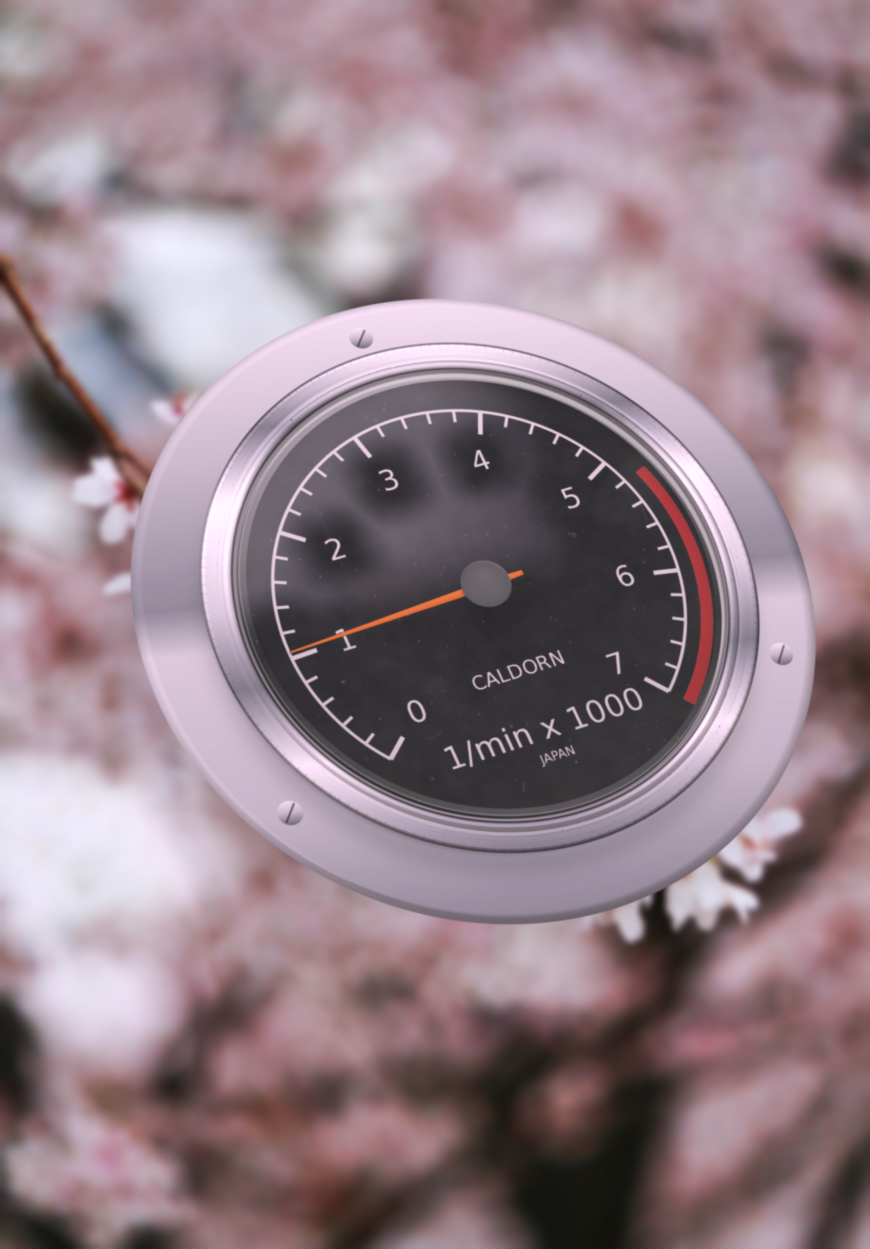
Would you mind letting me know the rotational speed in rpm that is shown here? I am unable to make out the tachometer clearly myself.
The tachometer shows 1000 rpm
